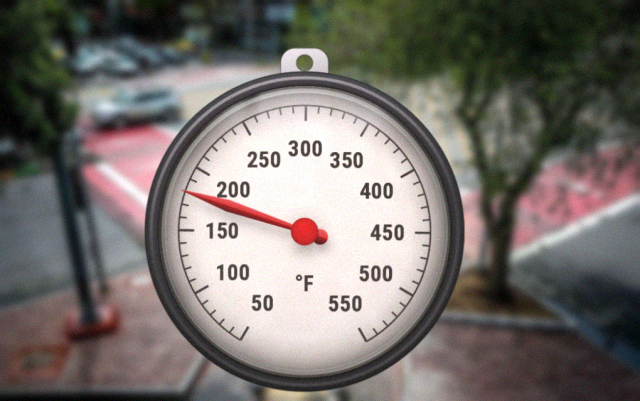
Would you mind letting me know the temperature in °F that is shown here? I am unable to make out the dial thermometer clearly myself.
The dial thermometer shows 180 °F
